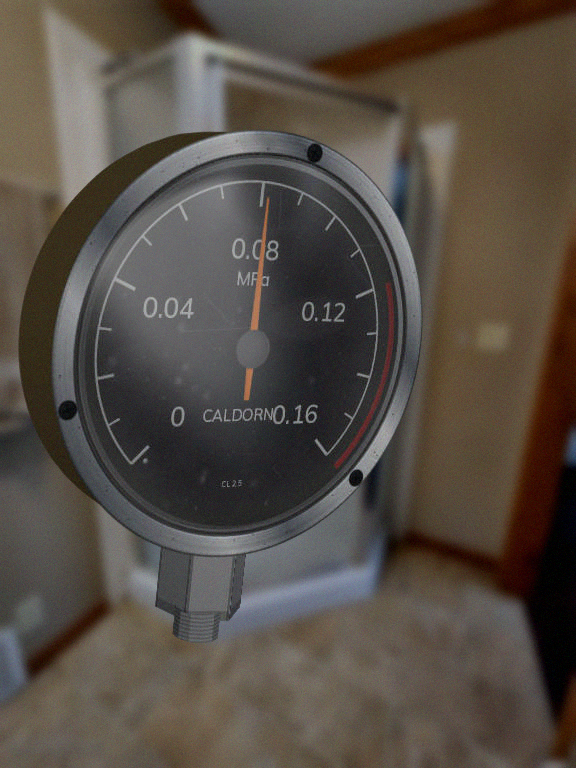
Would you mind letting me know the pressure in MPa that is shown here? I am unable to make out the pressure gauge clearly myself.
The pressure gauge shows 0.08 MPa
